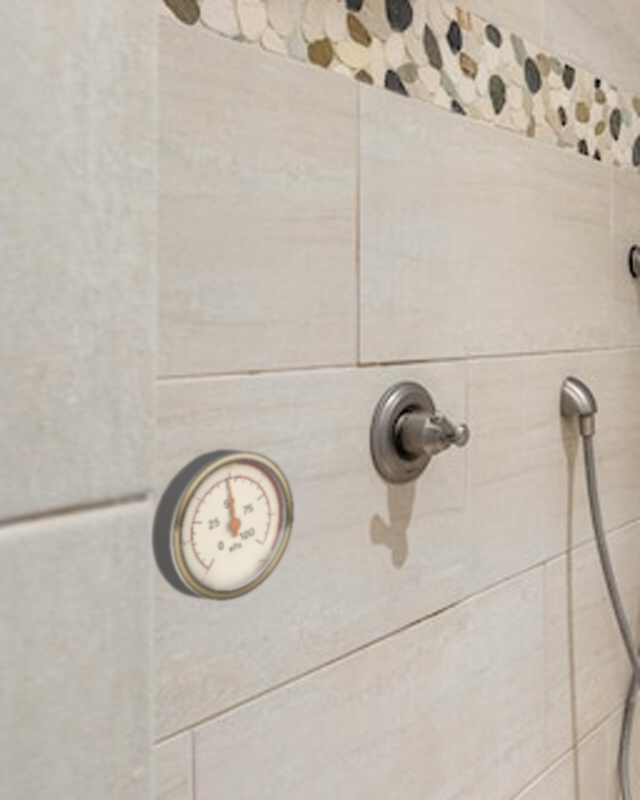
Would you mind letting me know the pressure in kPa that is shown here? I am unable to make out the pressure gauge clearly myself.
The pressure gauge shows 50 kPa
